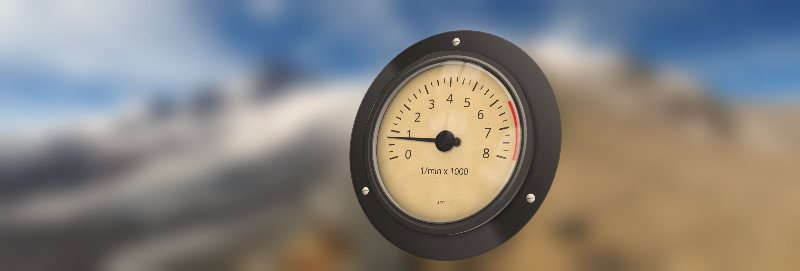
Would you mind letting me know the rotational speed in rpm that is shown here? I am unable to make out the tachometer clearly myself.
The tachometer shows 750 rpm
